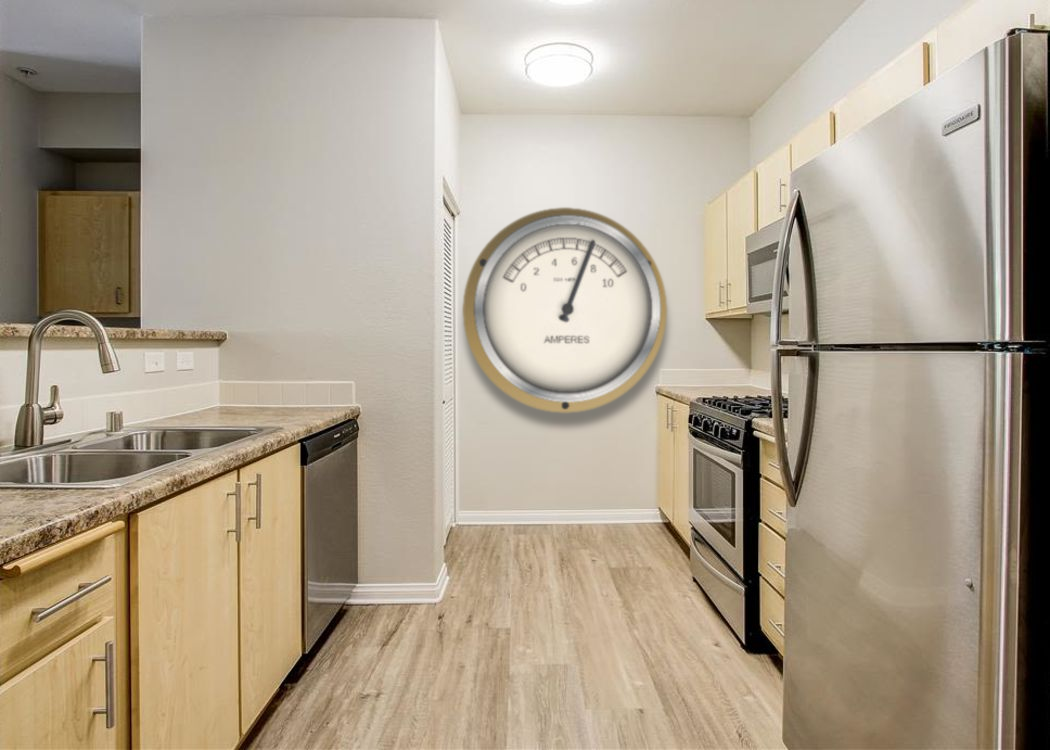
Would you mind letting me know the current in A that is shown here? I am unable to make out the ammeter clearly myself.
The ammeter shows 7 A
